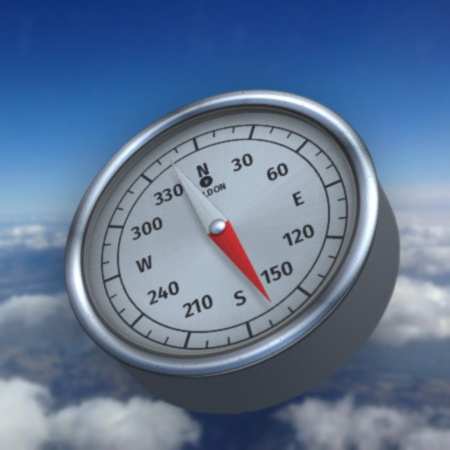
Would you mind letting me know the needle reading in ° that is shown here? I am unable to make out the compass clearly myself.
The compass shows 165 °
